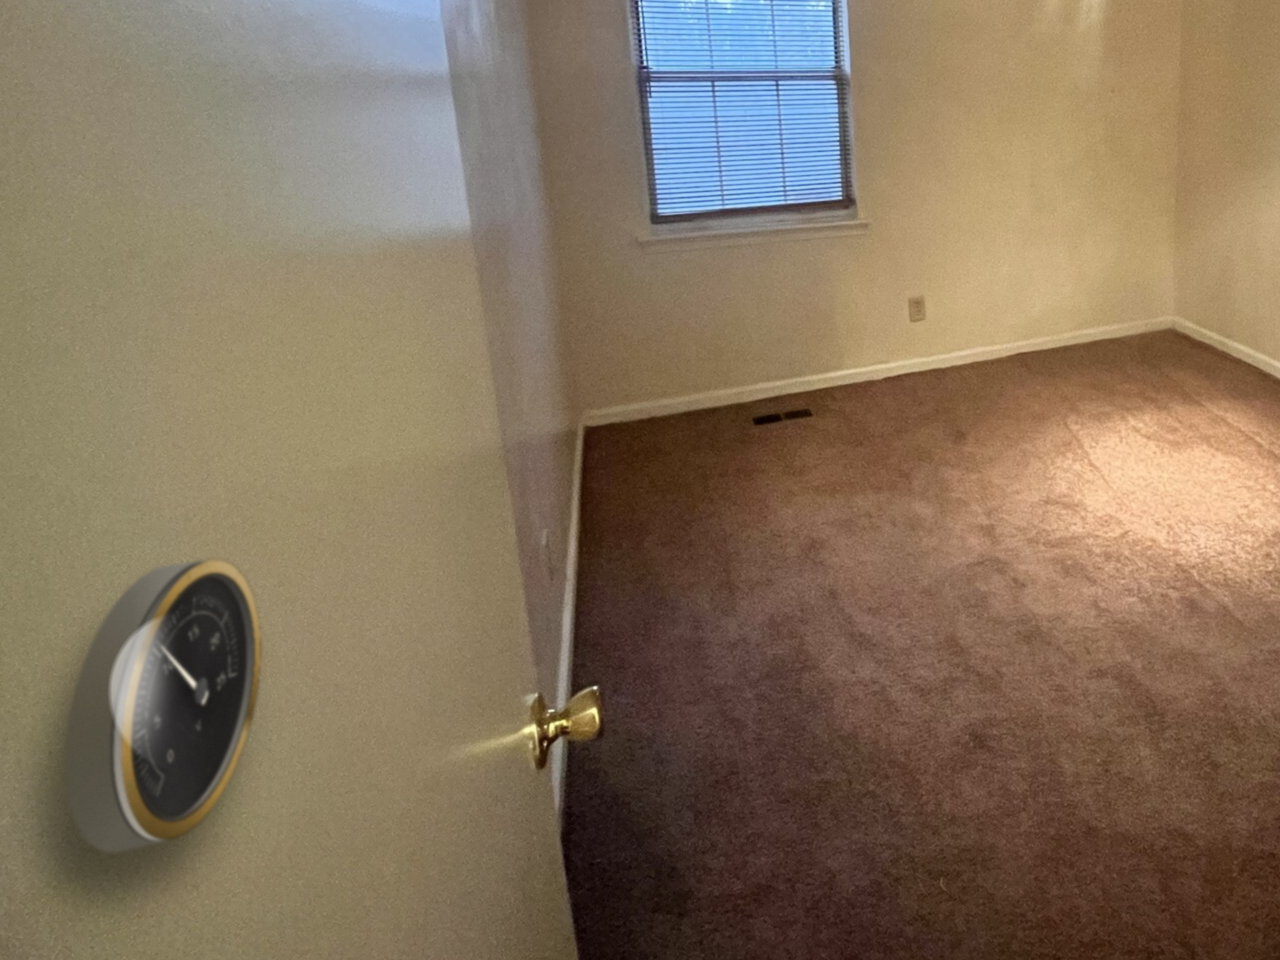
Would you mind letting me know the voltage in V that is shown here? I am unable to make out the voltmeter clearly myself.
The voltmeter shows 10 V
